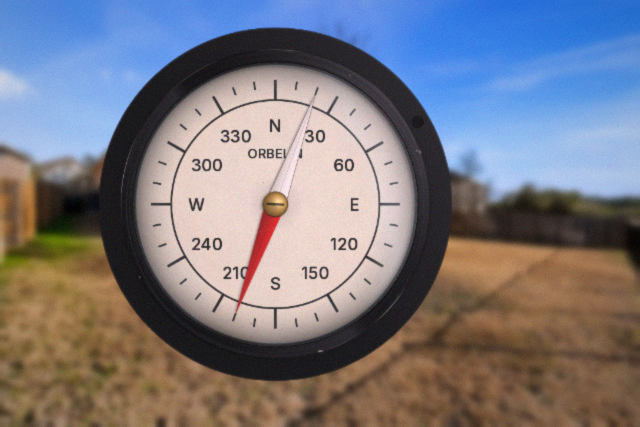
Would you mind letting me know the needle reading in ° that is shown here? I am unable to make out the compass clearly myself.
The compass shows 200 °
